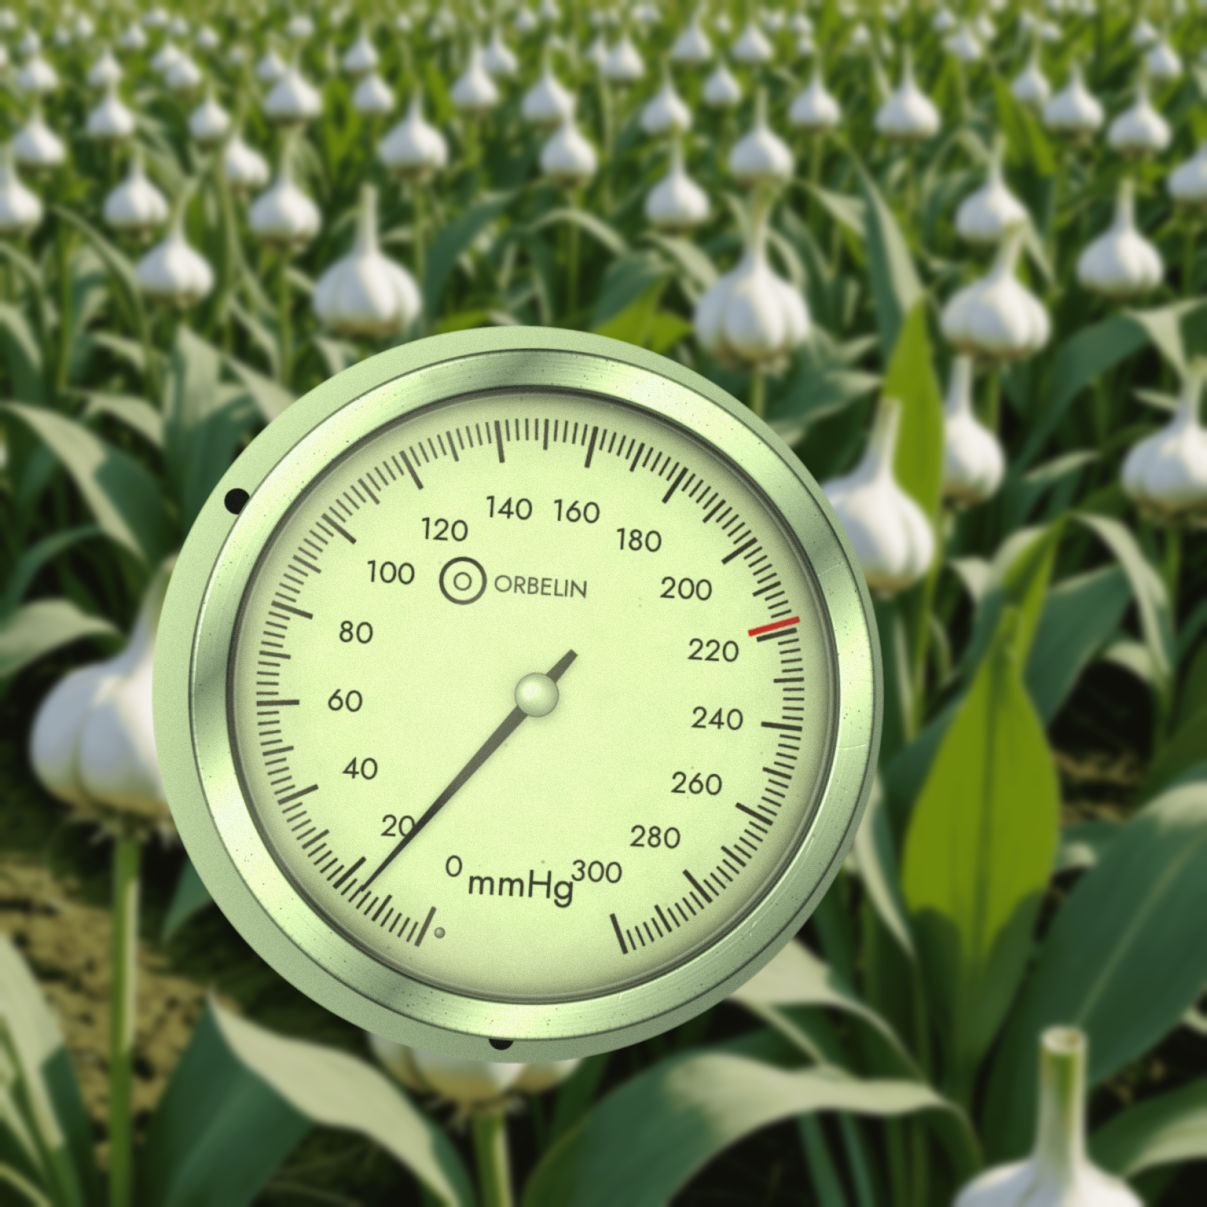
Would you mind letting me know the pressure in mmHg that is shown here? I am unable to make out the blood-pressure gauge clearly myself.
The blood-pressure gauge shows 16 mmHg
